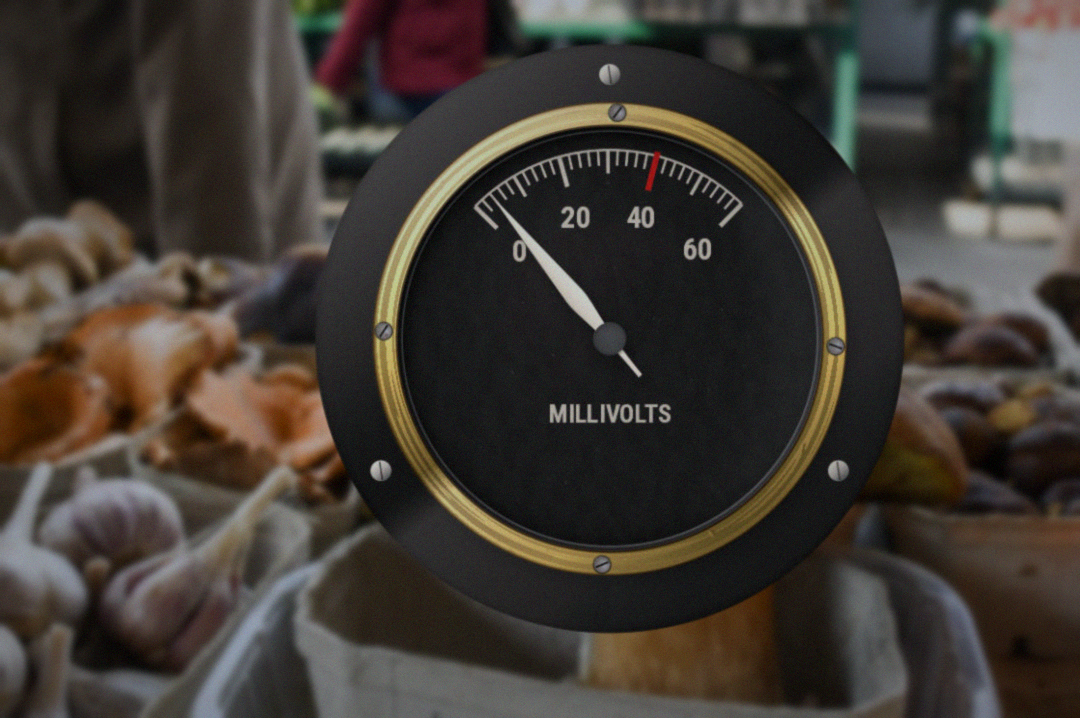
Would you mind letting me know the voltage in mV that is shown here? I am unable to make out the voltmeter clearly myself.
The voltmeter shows 4 mV
